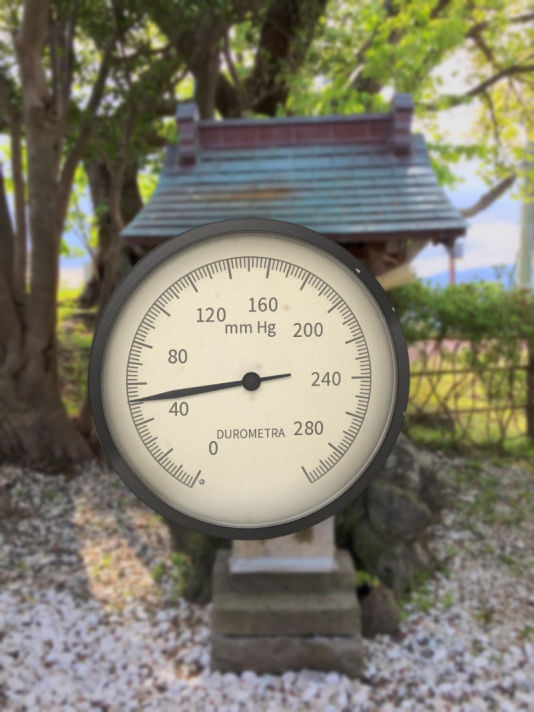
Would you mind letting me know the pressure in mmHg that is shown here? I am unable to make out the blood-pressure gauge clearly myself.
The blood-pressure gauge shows 52 mmHg
